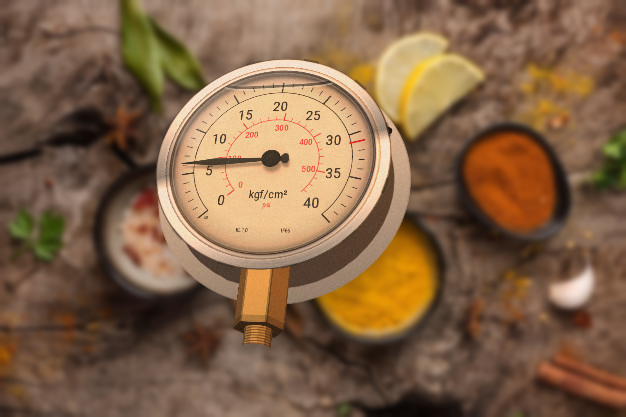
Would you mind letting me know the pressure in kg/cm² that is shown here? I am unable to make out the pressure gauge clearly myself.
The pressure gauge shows 6 kg/cm²
